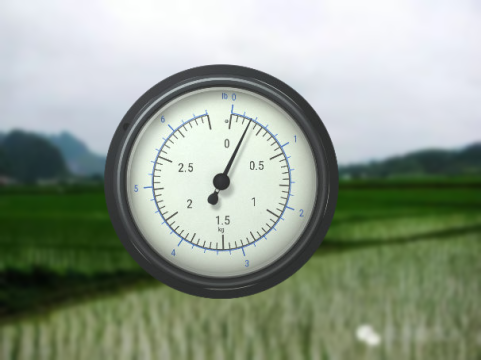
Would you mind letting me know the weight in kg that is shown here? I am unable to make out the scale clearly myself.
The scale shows 0.15 kg
